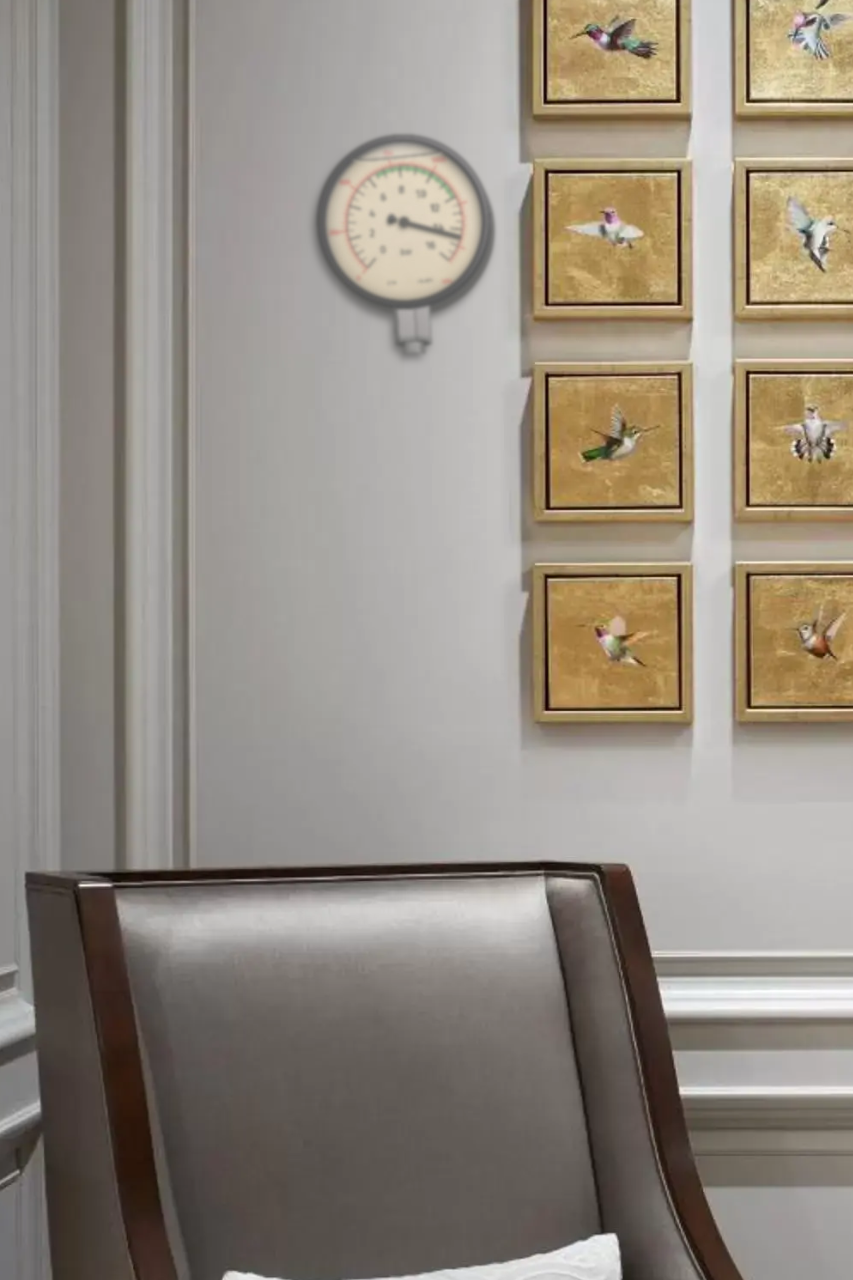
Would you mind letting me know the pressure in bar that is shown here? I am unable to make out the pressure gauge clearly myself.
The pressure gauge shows 14.5 bar
